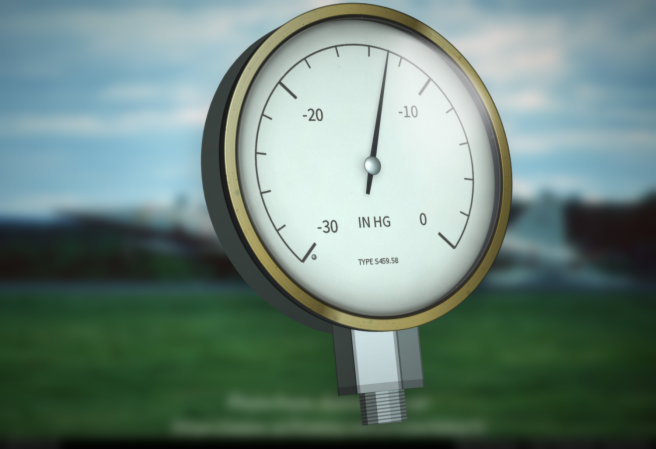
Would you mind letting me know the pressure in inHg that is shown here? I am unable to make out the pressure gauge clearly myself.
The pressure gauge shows -13 inHg
